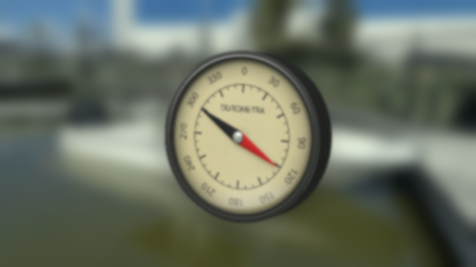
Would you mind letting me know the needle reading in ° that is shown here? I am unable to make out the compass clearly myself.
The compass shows 120 °
